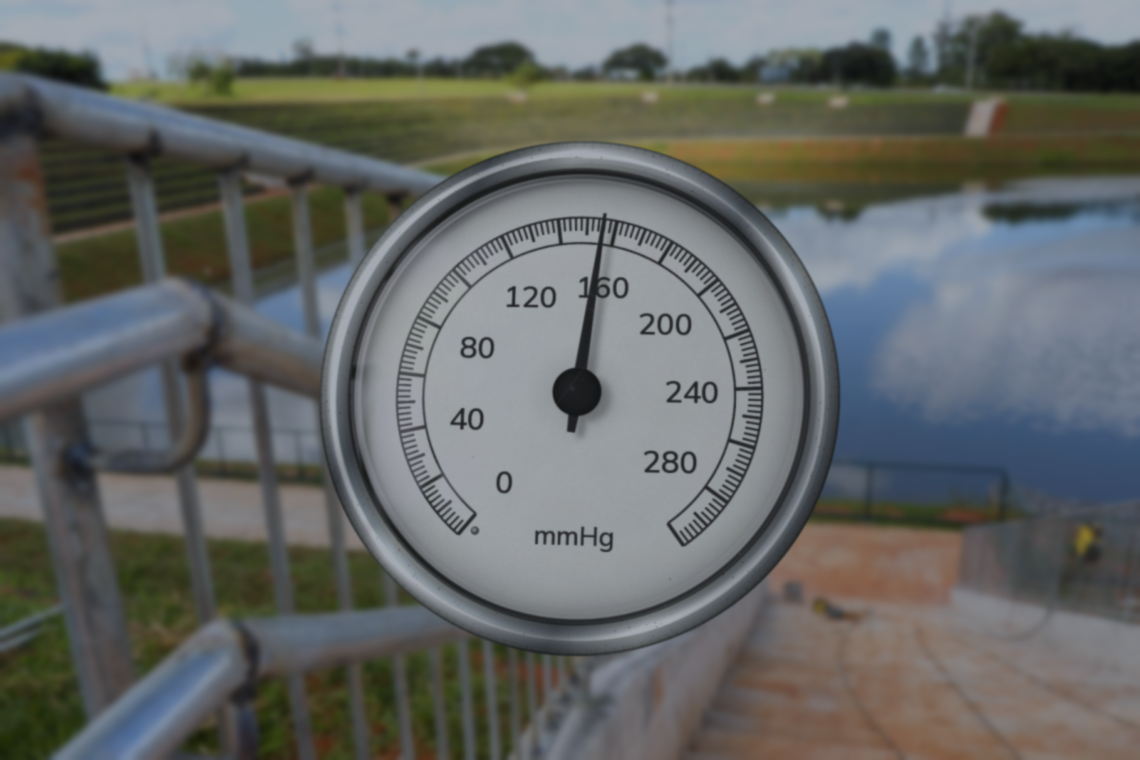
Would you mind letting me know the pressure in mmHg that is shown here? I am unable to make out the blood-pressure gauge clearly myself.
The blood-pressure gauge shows 156 mmHg
